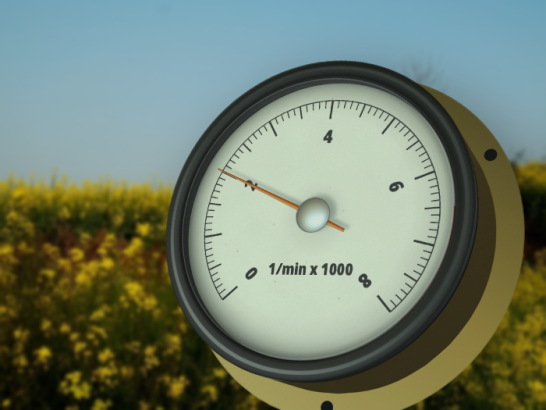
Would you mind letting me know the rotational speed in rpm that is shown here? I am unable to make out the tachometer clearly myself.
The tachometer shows 2000 rpm
